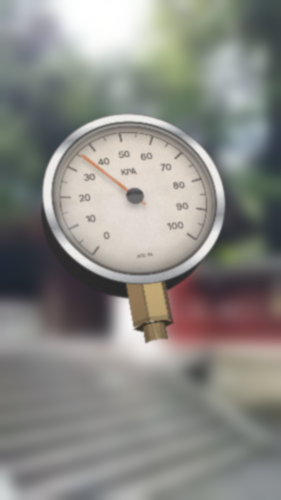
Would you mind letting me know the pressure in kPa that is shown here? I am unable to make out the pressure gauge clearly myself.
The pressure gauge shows 35 kPa
